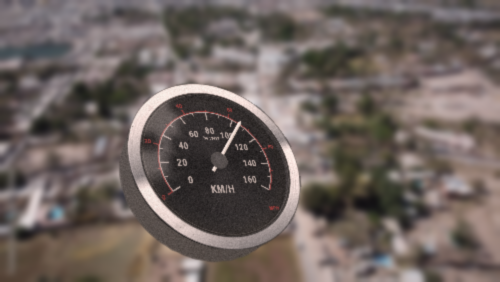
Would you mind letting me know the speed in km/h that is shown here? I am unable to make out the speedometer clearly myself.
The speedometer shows 105 km/h
